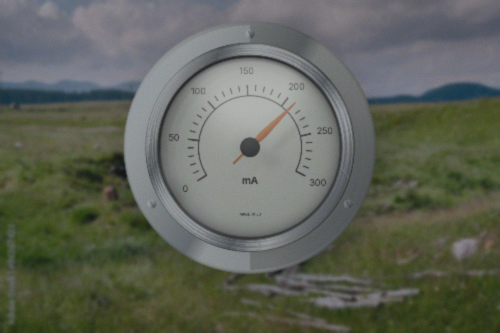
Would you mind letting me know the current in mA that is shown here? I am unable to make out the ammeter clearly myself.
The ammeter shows 210 mA
